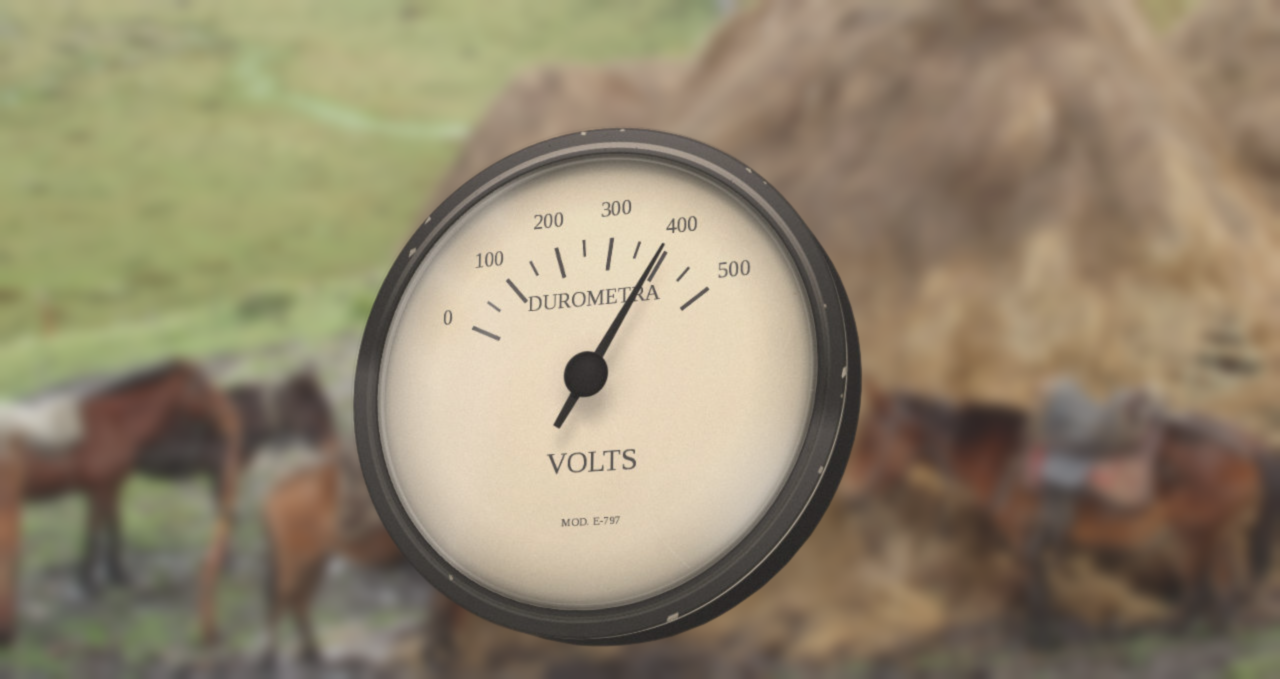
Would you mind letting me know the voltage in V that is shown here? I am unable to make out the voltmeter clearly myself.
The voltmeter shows 400 V
